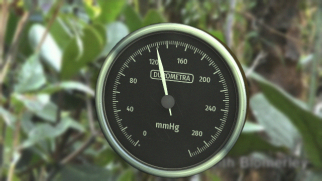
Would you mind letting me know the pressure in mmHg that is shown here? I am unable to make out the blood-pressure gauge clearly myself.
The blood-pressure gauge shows 130 mmHg
